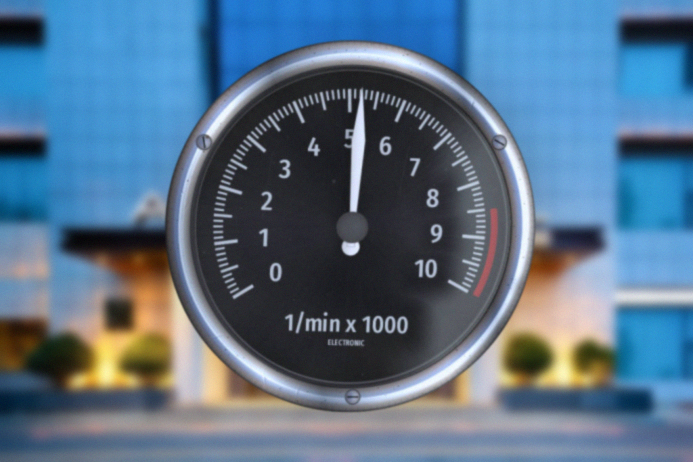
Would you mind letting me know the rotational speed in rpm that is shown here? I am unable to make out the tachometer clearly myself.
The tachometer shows 5200 rpm
